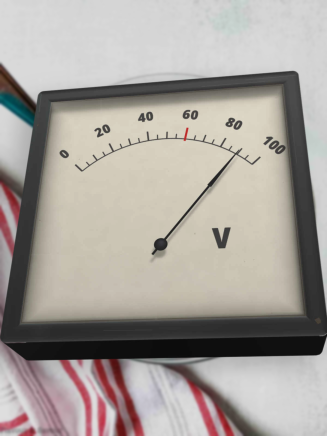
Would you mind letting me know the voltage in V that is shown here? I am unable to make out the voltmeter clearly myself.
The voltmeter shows 90 V
